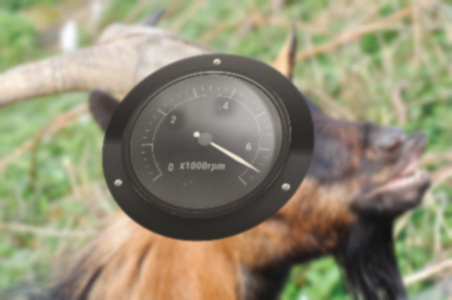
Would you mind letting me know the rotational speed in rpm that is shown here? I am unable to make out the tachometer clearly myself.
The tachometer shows 6600 rpm
